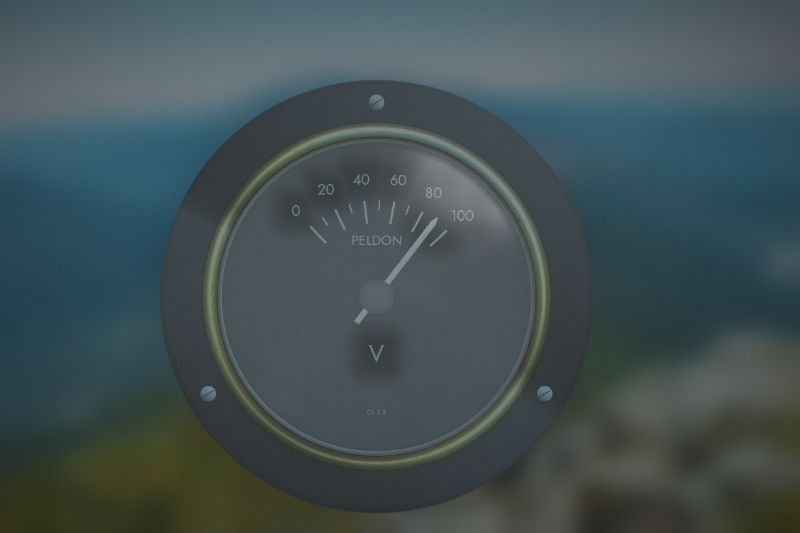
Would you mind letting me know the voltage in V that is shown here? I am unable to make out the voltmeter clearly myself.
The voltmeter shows 90 V
